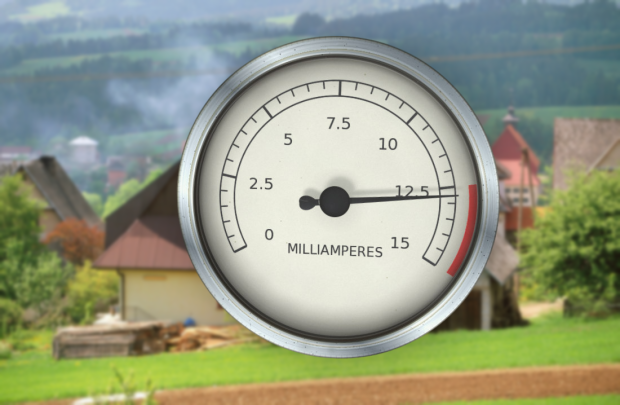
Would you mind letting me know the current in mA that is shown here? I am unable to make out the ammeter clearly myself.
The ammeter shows 12.75 mA
